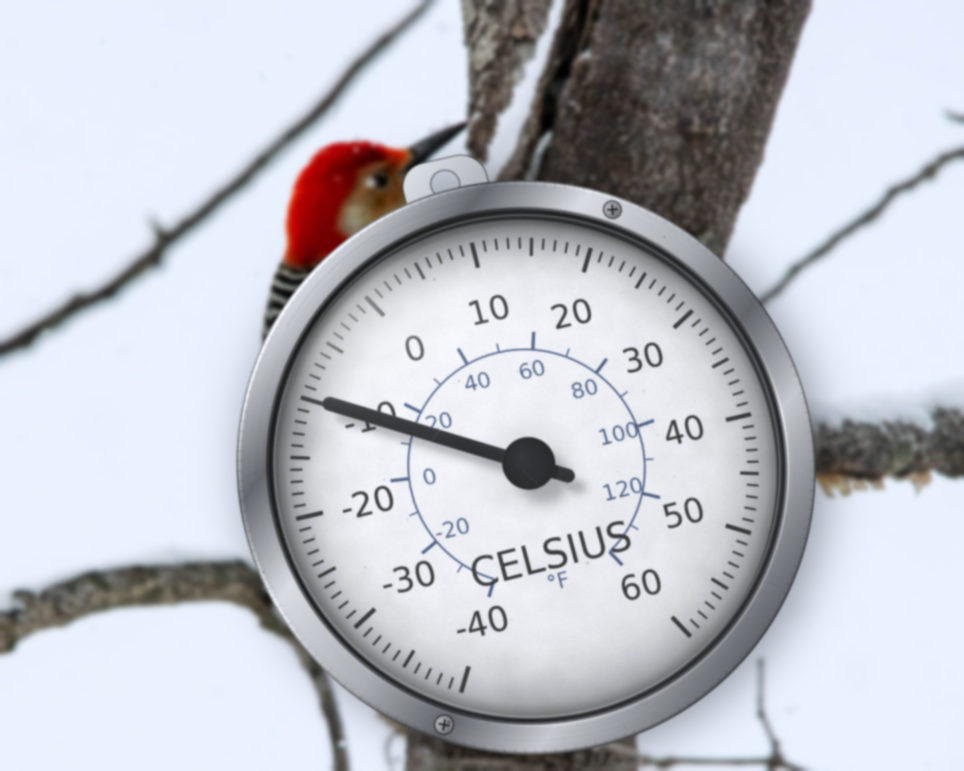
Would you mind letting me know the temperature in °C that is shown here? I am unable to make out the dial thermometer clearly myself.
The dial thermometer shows -10 °C
